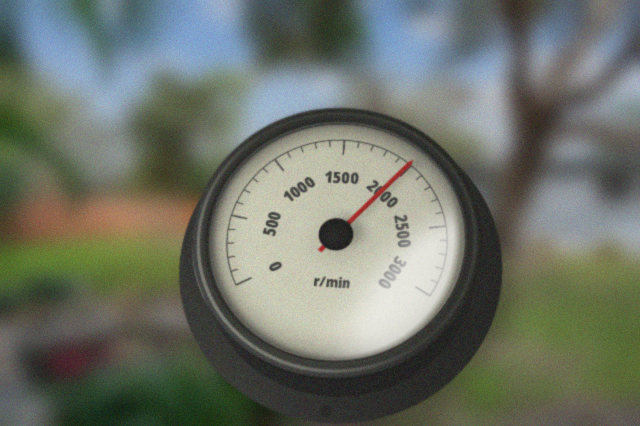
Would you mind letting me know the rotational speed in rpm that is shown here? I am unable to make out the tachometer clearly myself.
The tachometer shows 2000 rpm
